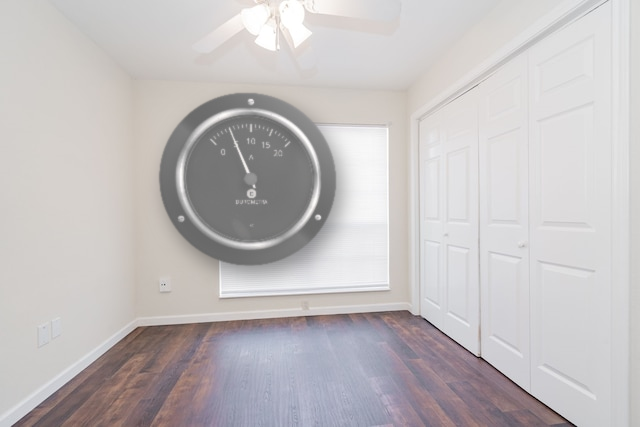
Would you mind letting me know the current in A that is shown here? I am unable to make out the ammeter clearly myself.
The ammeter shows 5 A
